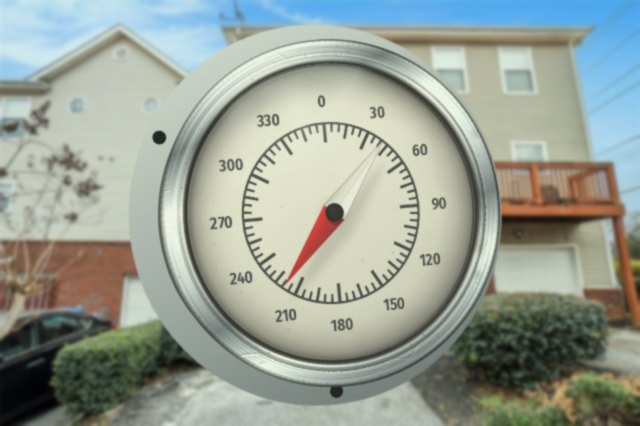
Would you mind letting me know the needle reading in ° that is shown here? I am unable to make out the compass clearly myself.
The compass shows 220 °
